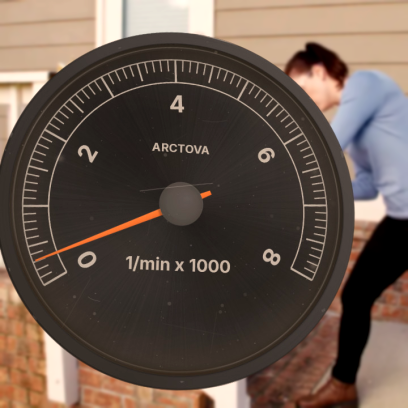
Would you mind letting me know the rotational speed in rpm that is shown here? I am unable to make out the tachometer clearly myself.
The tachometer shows 300 rpm
